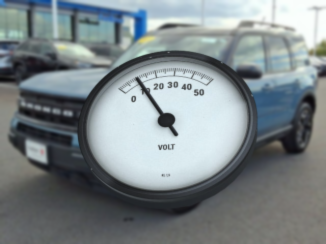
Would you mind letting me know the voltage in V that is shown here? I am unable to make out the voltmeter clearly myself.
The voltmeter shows 10 V
